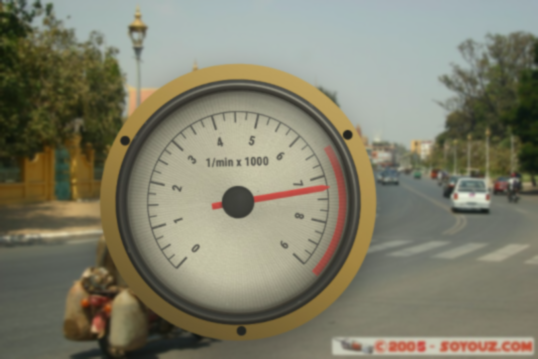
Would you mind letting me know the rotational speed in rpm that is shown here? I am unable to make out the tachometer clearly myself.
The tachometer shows 7250 rpm
